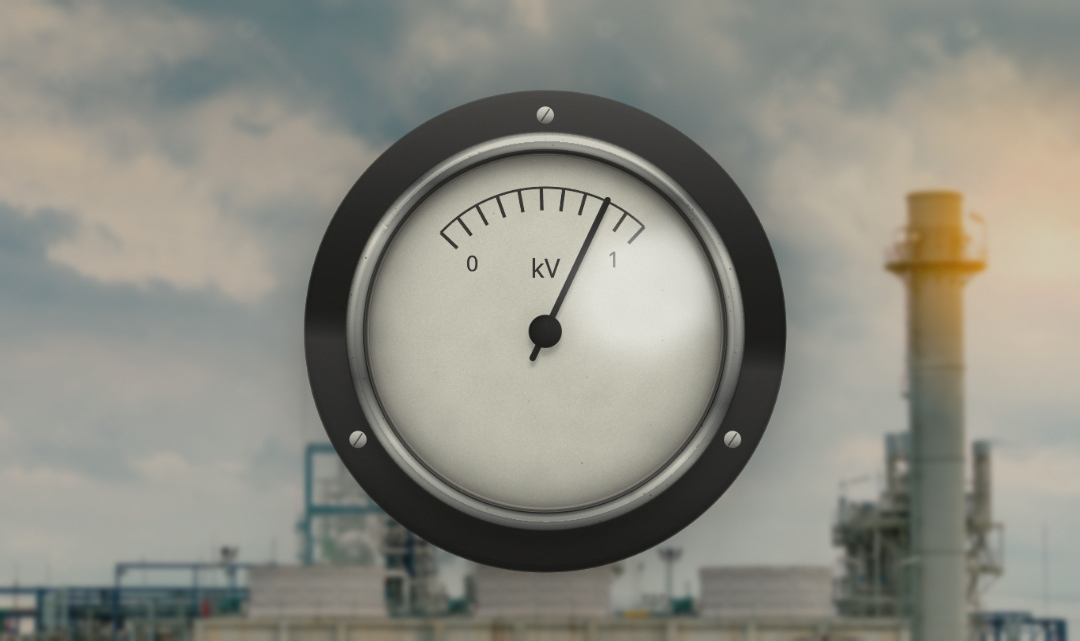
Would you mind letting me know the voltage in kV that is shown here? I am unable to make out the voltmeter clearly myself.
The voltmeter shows 0.8 kV
